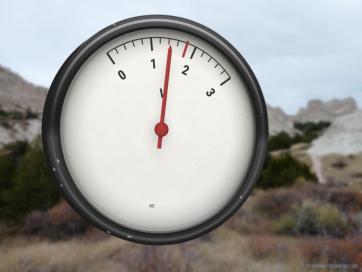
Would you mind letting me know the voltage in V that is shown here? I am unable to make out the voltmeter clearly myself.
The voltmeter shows 1.4 V
